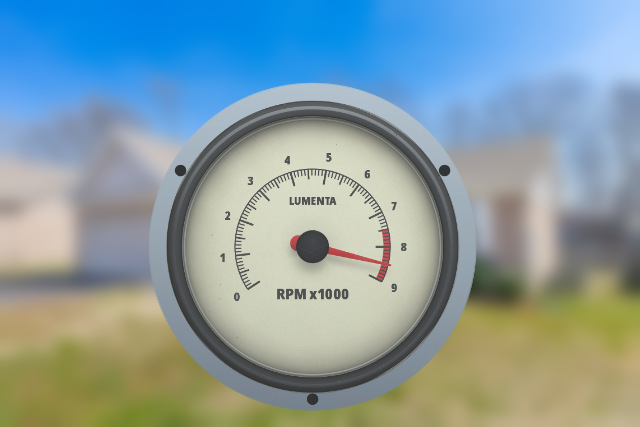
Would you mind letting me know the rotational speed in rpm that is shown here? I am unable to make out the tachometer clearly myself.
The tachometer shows 8500 rpm
